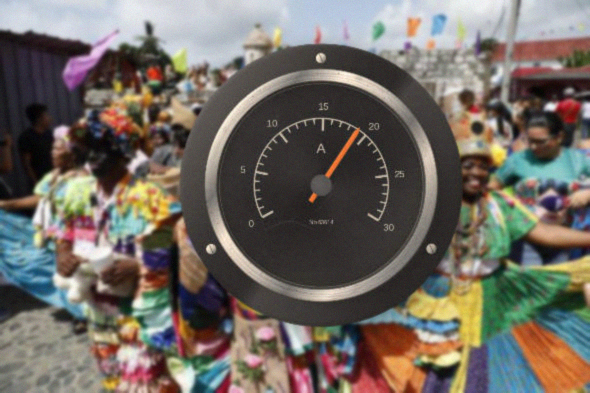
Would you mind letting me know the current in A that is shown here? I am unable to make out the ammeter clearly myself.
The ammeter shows 19 A
